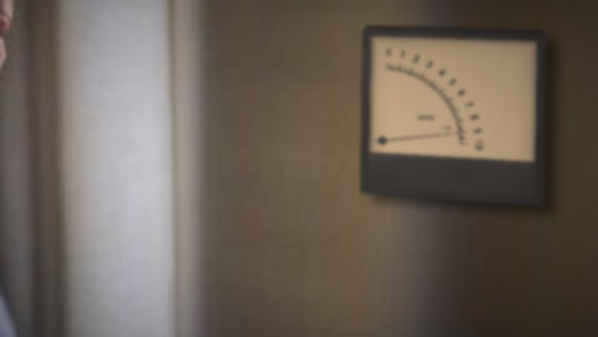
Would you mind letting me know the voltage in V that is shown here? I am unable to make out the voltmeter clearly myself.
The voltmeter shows 9 V
